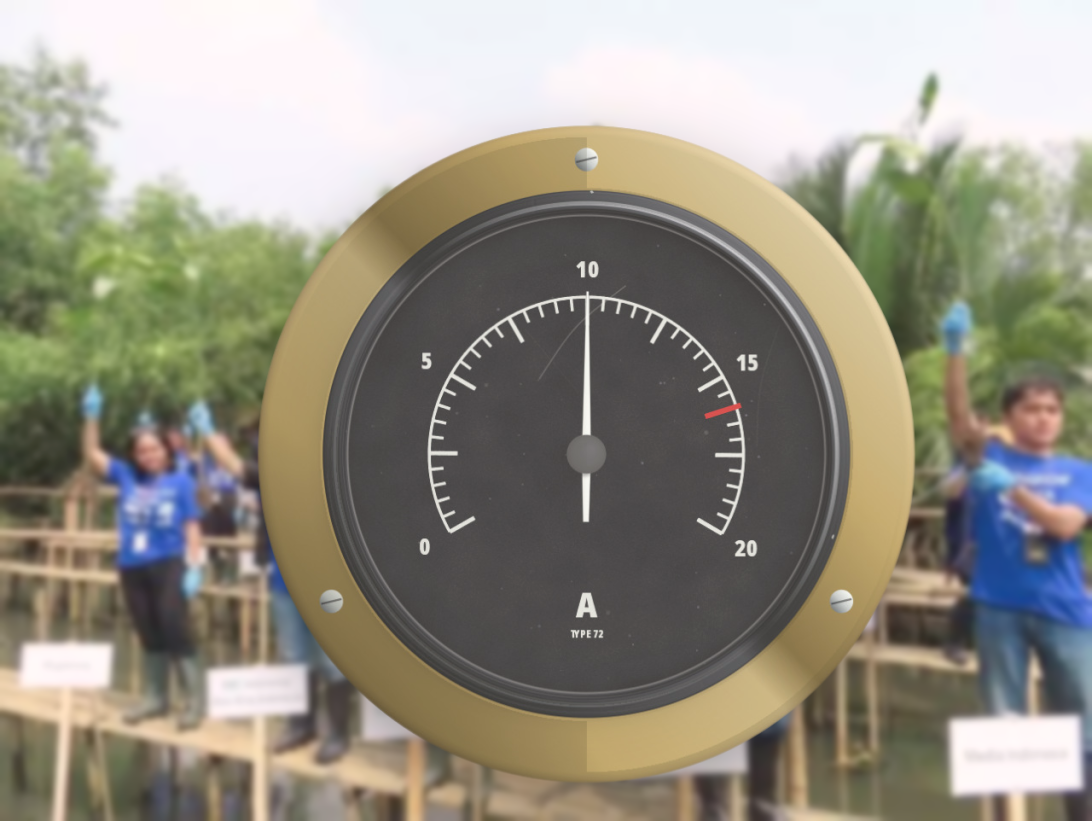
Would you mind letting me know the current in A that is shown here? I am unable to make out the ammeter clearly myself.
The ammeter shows 10 A
